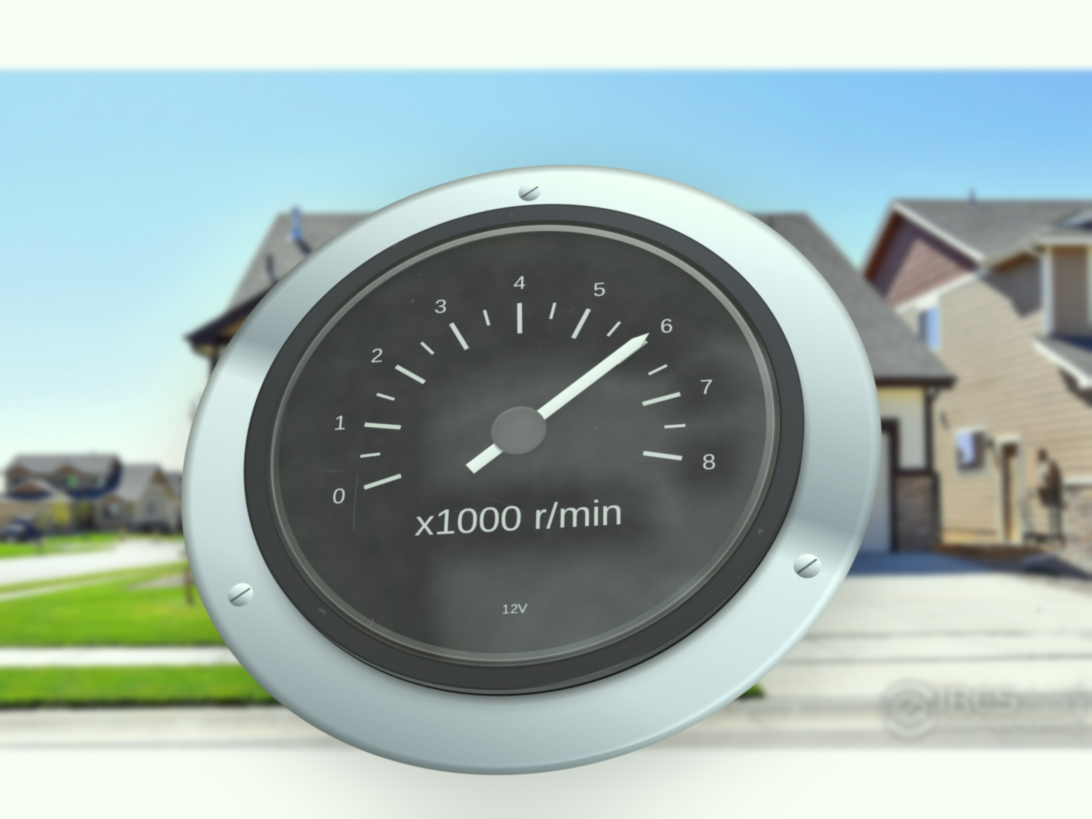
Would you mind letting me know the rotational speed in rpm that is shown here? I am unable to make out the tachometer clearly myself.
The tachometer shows 6000 rpm
